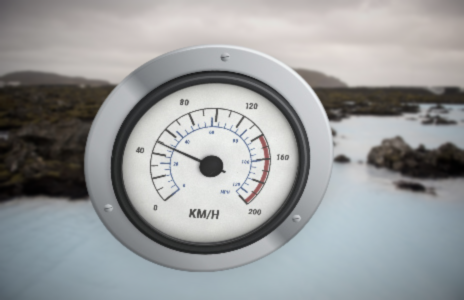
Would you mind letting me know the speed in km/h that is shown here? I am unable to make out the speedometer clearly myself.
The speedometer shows 50 km/h
